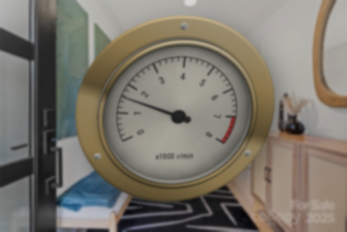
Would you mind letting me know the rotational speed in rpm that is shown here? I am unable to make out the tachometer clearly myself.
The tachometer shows 1600 rpm
